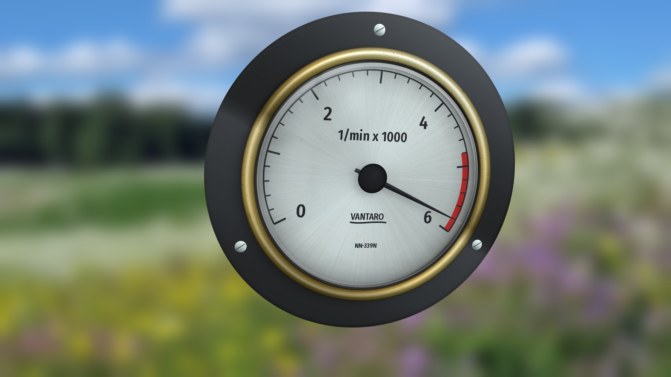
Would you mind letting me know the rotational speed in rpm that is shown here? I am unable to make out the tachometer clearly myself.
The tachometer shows 5800 rpm
